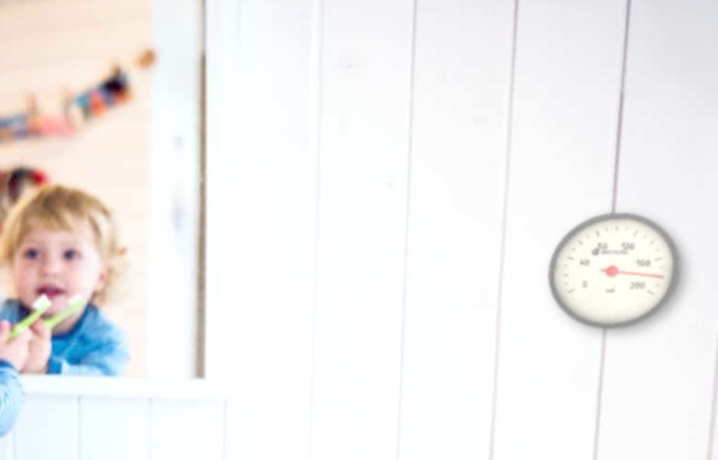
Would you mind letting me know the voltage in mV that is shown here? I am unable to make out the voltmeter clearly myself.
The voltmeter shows 180 mV
